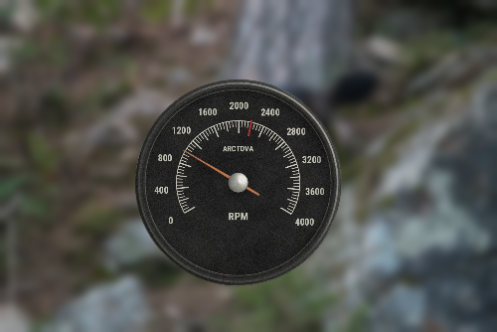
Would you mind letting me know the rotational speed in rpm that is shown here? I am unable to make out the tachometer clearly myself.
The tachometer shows 1000 rpm
